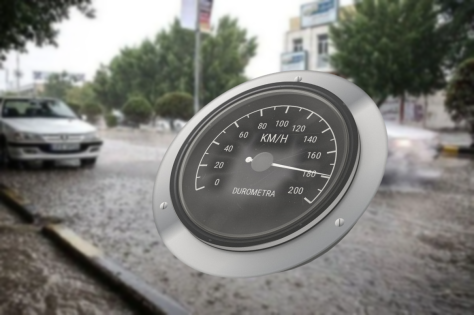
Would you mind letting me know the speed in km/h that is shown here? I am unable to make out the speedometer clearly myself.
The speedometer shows 180 km/h
